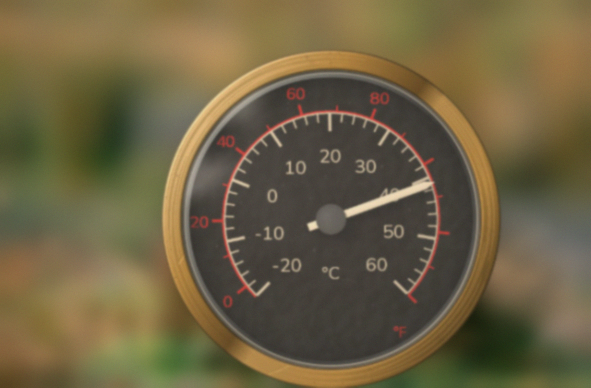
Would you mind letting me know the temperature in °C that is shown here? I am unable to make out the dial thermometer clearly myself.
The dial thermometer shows 41 °C
